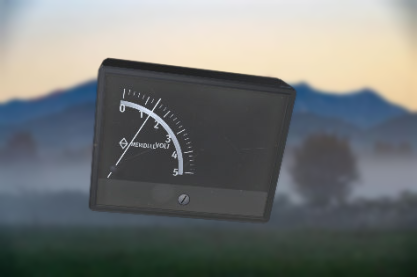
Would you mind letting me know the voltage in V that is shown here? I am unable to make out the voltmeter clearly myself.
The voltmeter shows 1.4 V
